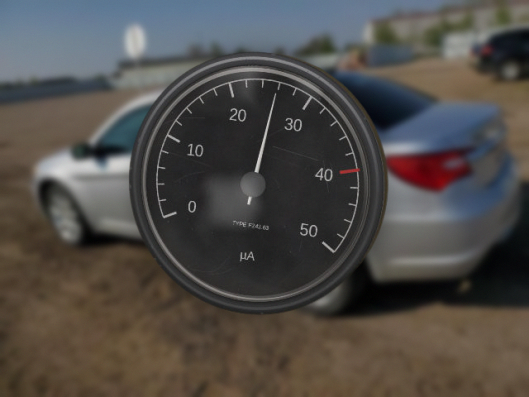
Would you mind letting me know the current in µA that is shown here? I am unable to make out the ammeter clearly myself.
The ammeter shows 26 µA
